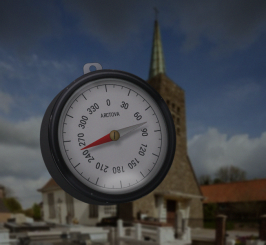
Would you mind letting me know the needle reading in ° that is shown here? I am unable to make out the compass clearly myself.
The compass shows 255 °
